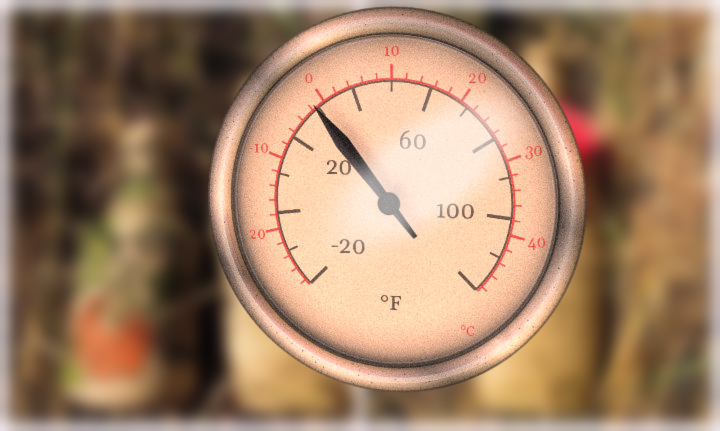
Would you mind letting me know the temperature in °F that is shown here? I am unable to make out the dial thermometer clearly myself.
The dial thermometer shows 30 °F
